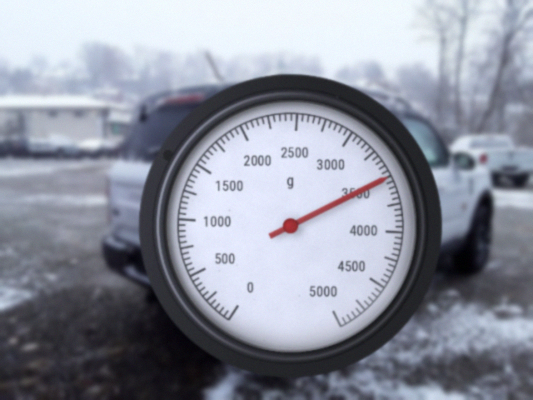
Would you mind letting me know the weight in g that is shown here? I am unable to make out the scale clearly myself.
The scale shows 3500 g
